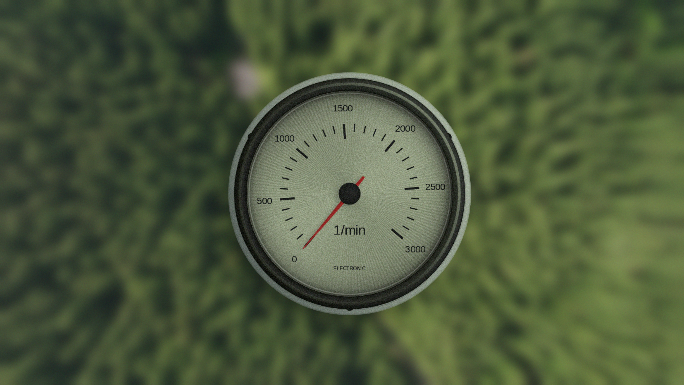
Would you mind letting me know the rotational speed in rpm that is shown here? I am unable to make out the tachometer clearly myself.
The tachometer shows 0 rpm
